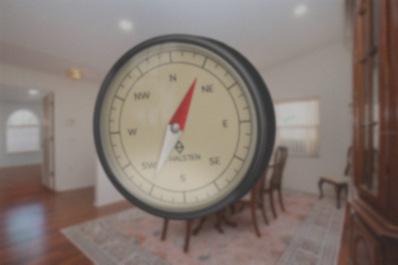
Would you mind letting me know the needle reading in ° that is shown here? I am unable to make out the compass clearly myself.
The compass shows 30 °
